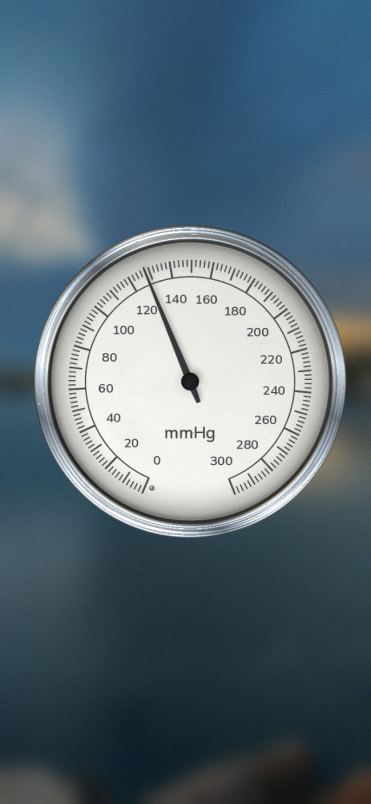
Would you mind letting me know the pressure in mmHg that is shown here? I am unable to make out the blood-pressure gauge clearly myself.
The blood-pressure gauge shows 128 mmHg
